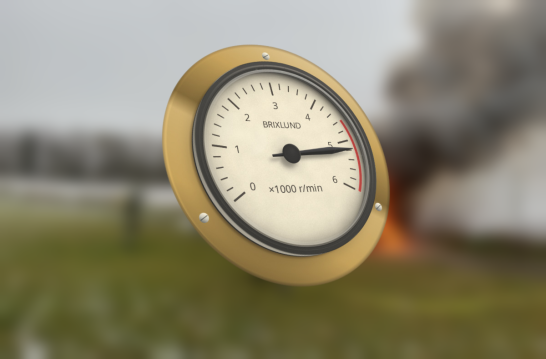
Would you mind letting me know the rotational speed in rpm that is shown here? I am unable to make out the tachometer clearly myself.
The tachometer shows 5200 rpm
